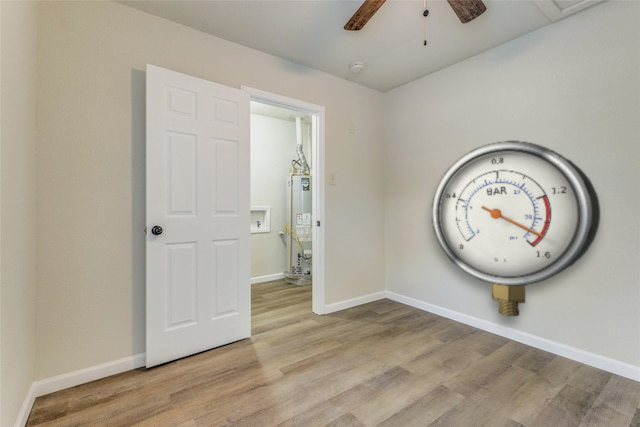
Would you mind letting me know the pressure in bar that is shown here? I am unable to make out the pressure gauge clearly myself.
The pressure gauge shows 1.5 bar
